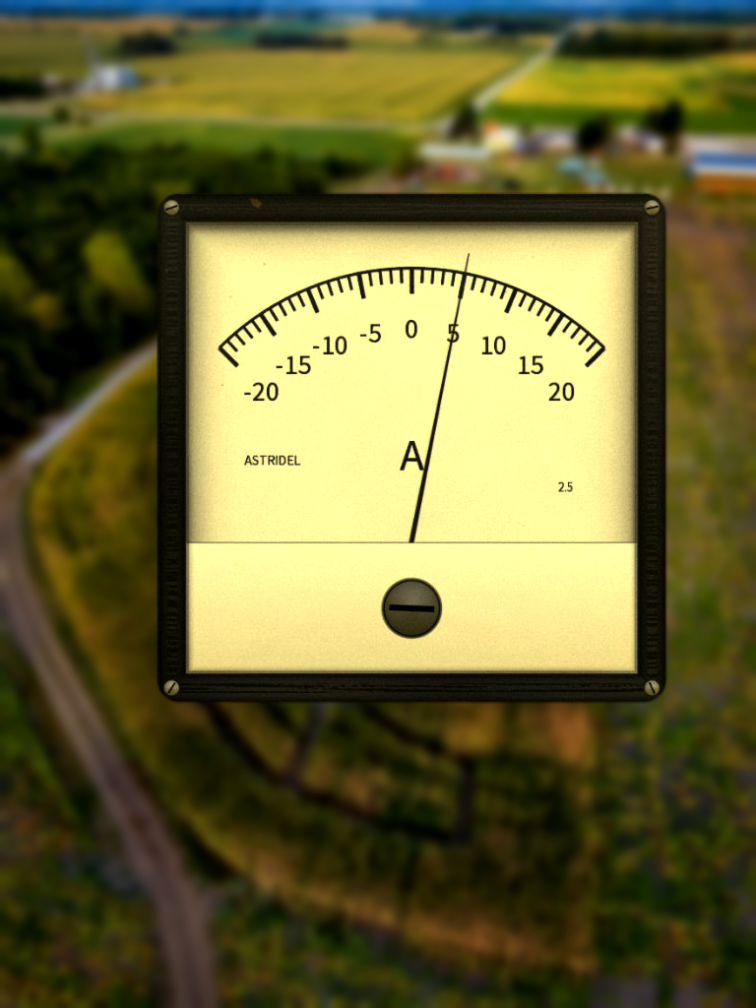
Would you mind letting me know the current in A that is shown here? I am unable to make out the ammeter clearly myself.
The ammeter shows 5 A
